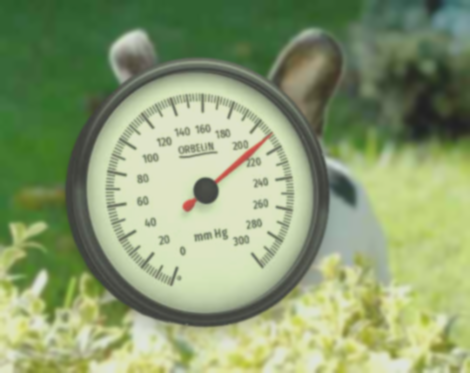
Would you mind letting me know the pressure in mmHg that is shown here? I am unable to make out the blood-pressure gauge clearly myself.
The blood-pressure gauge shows 210 mmHg
